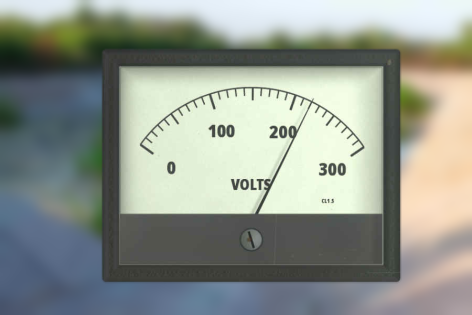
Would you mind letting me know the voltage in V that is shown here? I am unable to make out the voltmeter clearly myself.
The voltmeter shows 220 V
